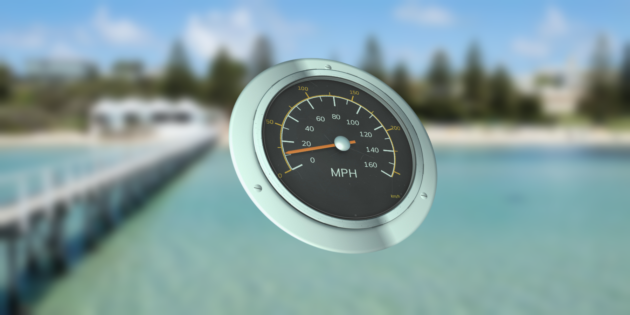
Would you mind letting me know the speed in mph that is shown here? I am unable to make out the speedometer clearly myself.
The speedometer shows 10 mph
